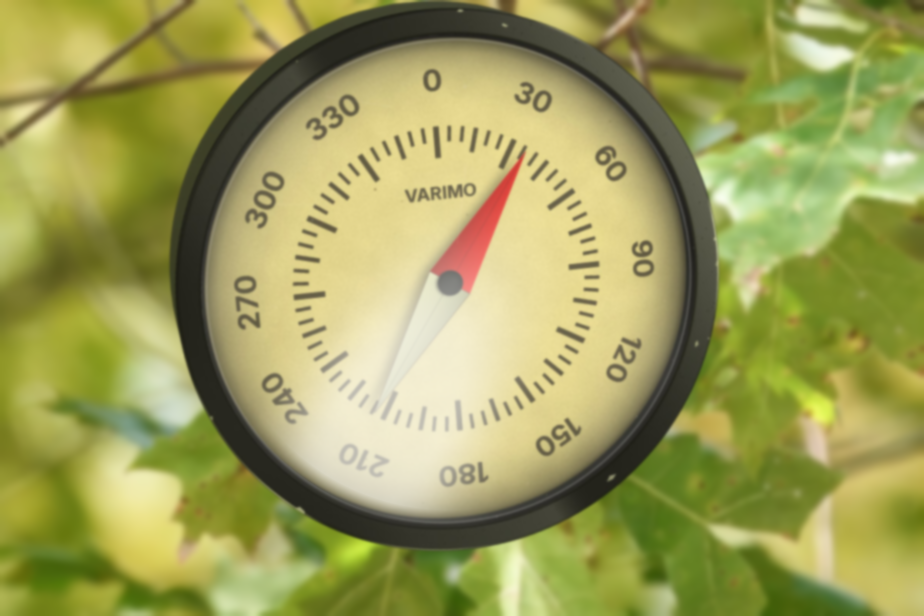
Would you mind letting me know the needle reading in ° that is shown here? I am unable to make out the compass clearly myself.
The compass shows 35 °
